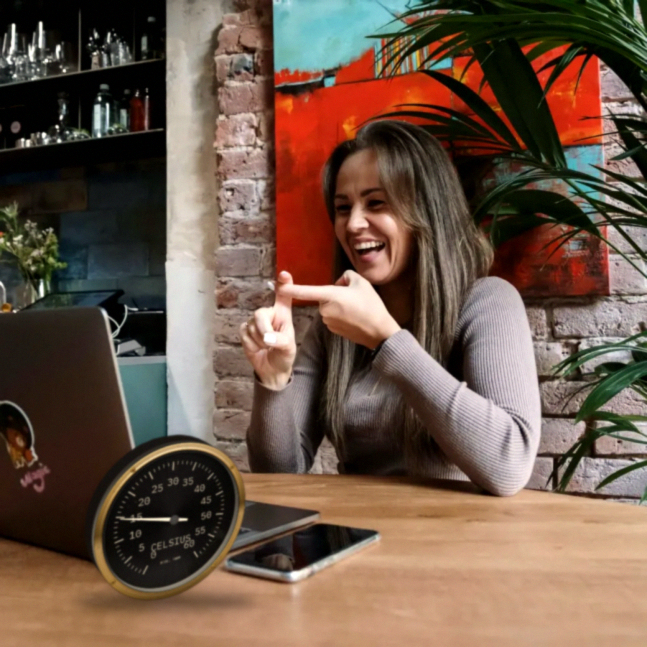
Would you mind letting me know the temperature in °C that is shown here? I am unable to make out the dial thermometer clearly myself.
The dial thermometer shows 15 °C
